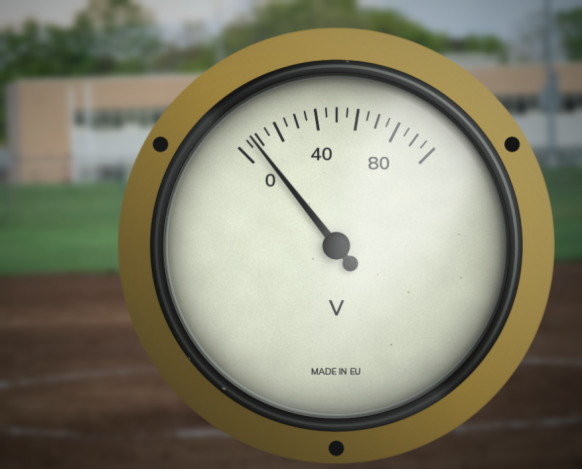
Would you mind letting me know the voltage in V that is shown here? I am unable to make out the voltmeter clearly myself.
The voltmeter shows 7.5 V
